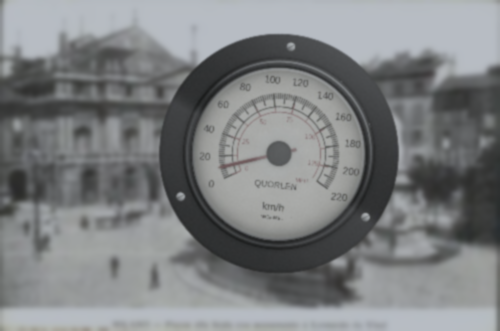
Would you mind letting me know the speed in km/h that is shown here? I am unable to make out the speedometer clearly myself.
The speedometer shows 10 km/h
